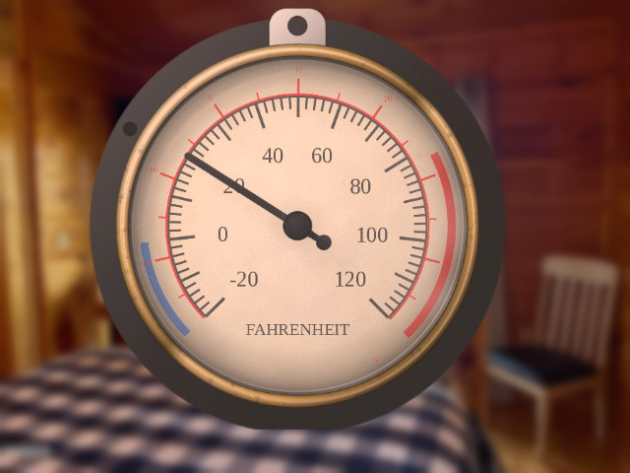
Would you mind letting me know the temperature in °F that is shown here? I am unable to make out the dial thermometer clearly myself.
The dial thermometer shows 20 °F
